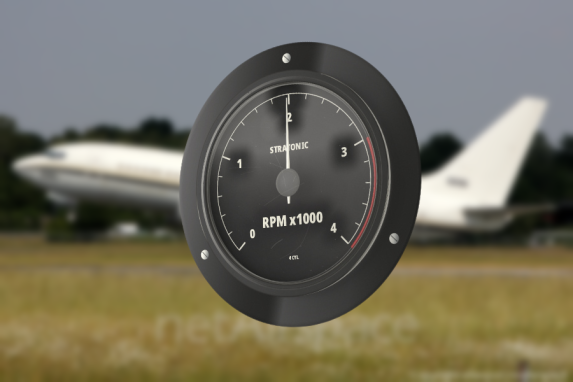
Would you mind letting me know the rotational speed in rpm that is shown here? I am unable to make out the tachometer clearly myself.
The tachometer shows 2000 rpm
